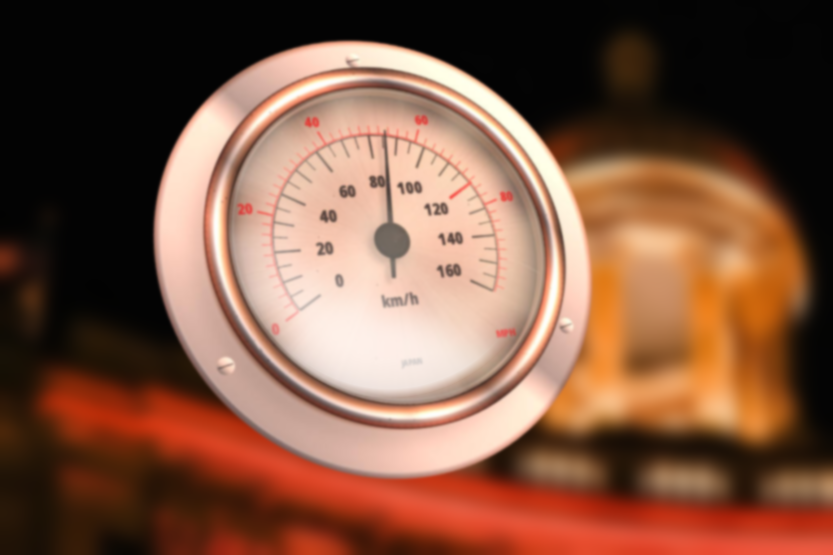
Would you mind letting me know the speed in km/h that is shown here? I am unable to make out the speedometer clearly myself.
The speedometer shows 85 km/h
